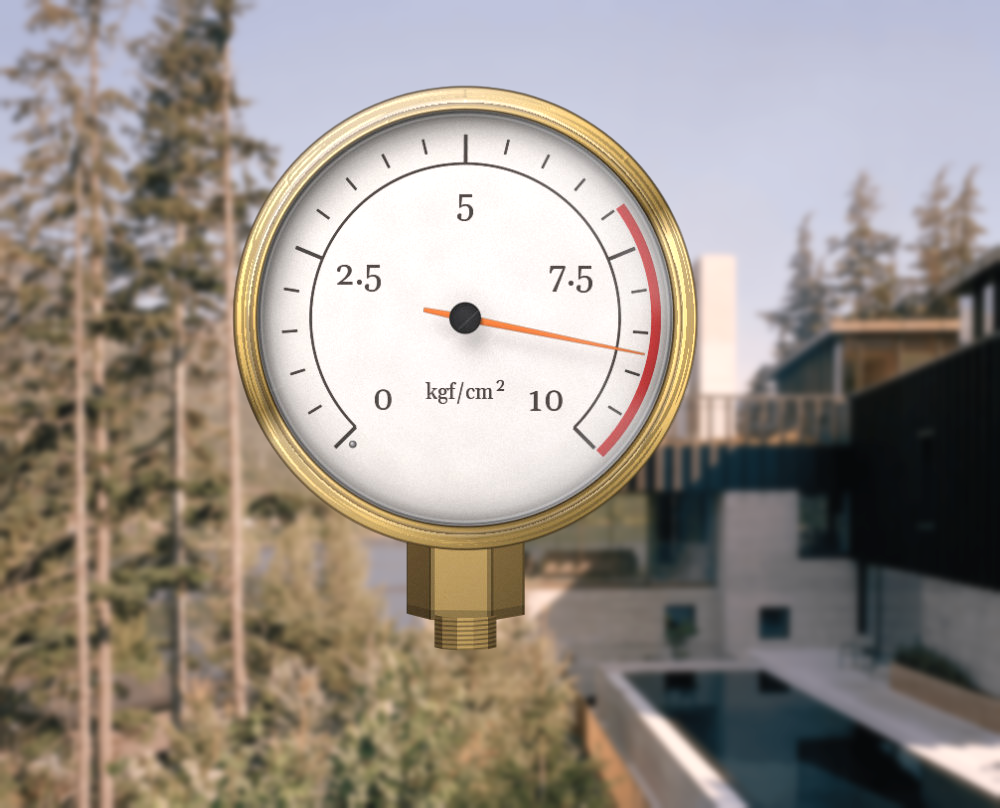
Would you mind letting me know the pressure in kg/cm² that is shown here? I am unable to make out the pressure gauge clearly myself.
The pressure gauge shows 8.75 kg/cm²
